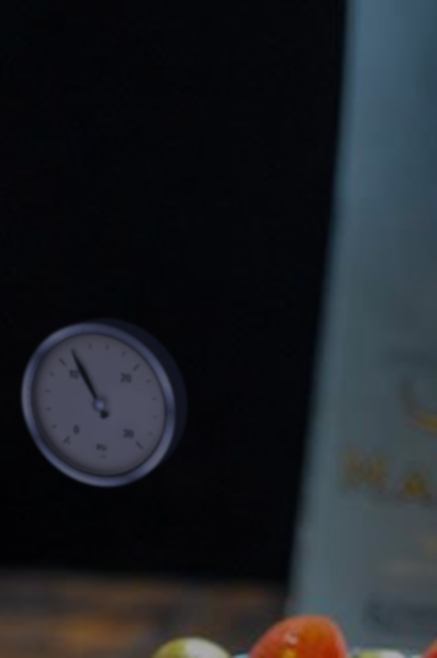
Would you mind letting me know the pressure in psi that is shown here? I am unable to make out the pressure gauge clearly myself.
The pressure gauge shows 12 psi
